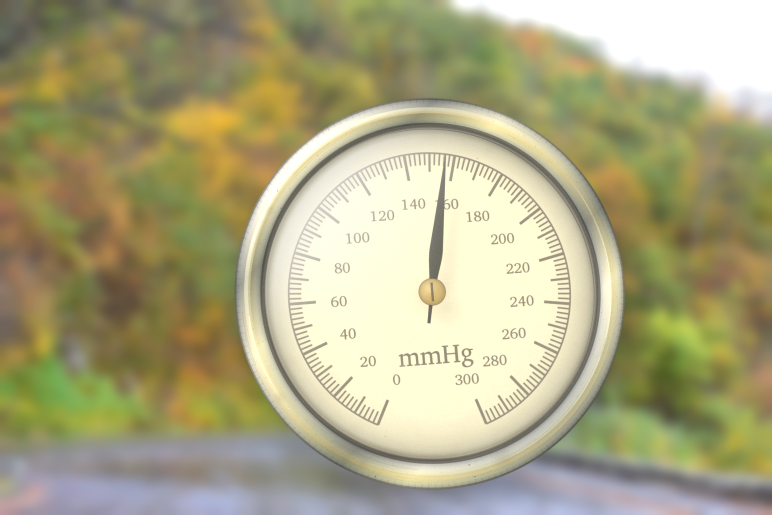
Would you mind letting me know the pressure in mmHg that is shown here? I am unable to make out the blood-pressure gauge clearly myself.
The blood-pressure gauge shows 156 mmHg
